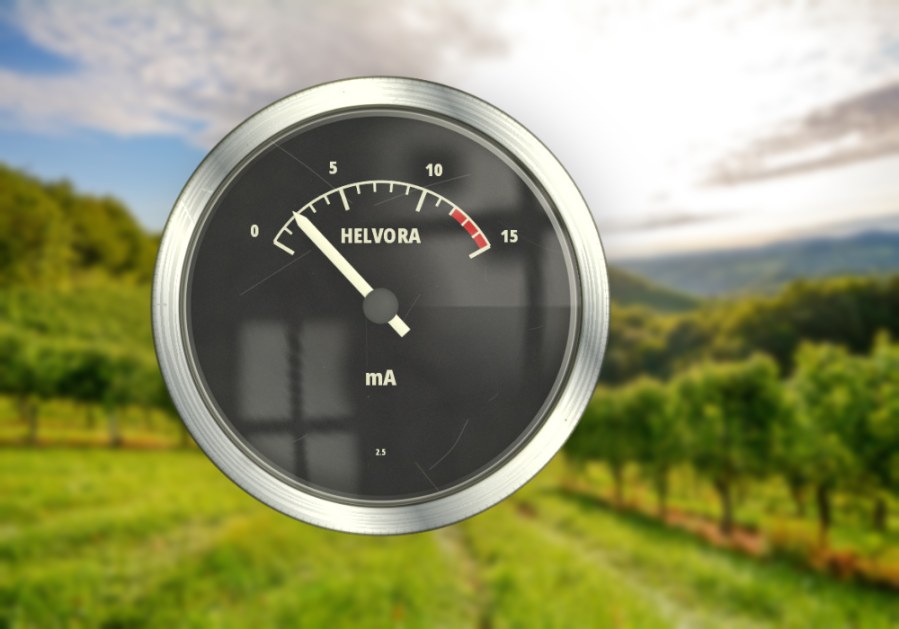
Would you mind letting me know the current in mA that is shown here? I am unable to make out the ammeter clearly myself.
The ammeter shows 2 mA
